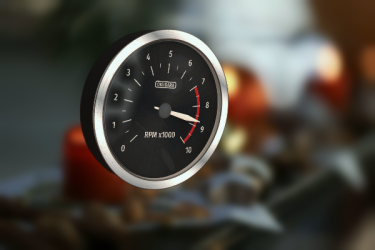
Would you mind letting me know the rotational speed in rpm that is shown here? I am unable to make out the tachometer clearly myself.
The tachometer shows 8750 rpm
